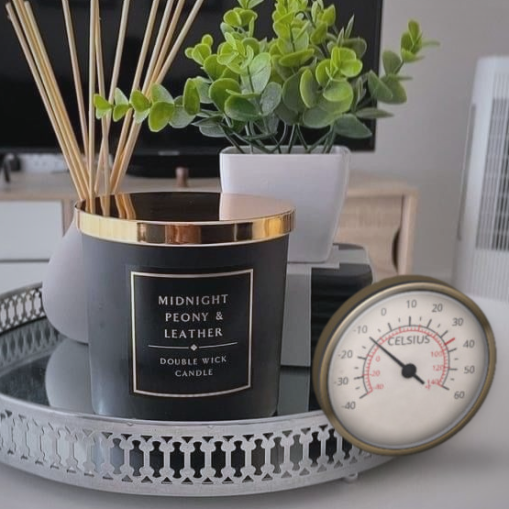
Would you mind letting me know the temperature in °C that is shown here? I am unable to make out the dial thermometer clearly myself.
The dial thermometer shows -10 °C
